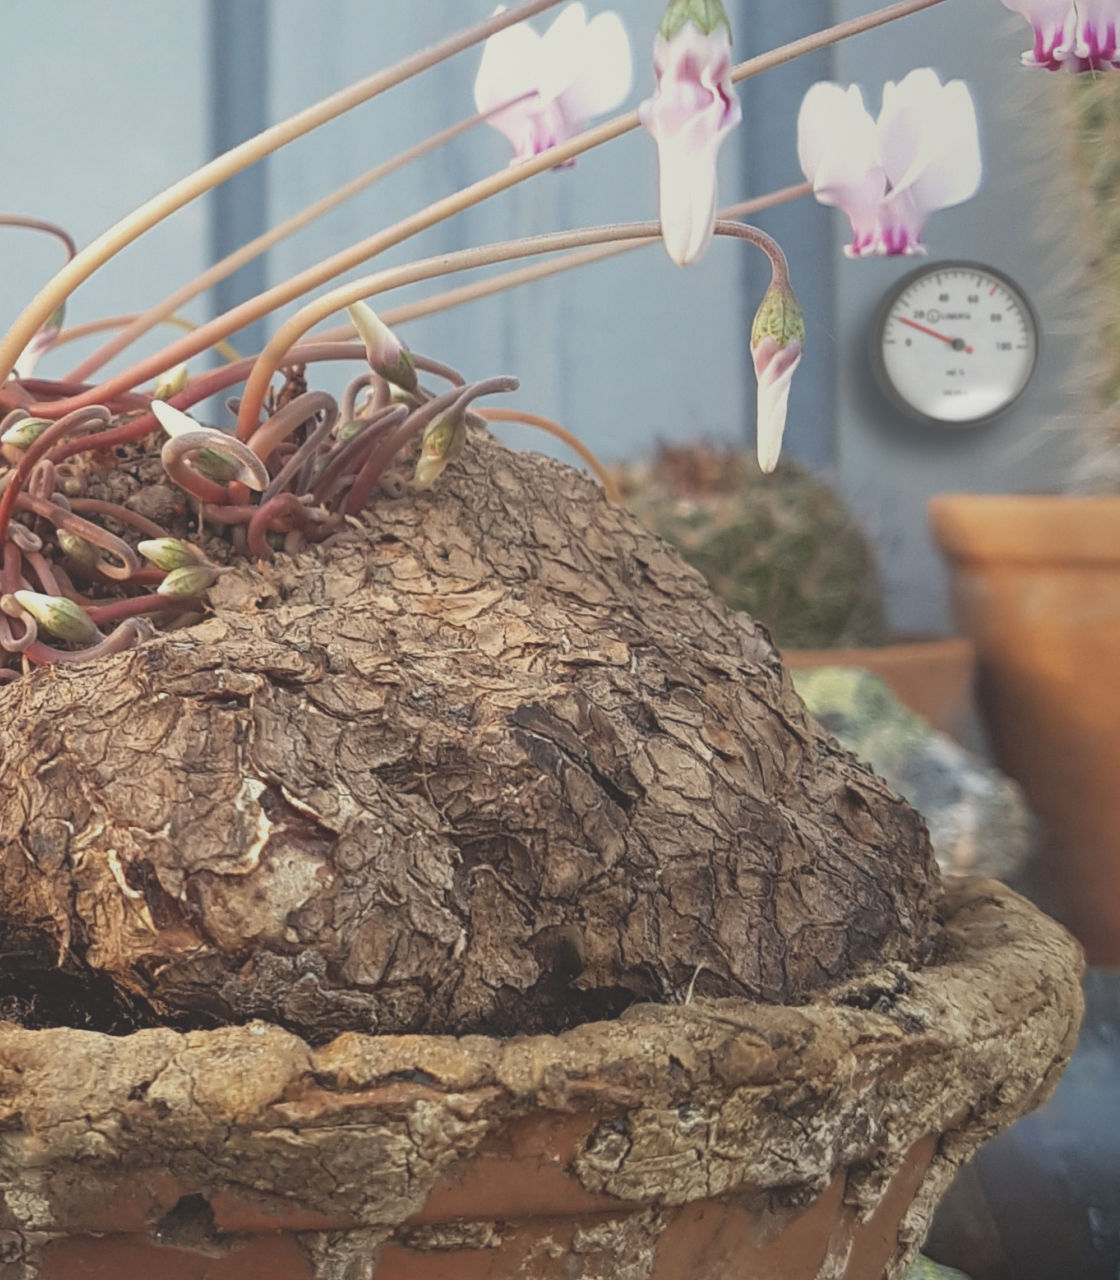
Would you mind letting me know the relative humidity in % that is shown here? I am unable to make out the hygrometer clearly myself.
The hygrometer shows 12 %
